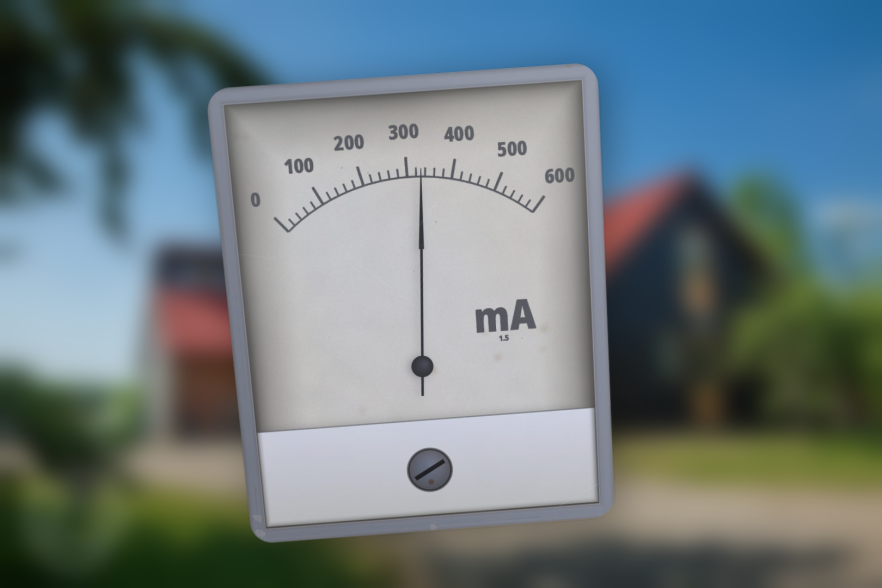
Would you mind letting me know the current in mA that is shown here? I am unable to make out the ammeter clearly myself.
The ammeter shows 330 mA
